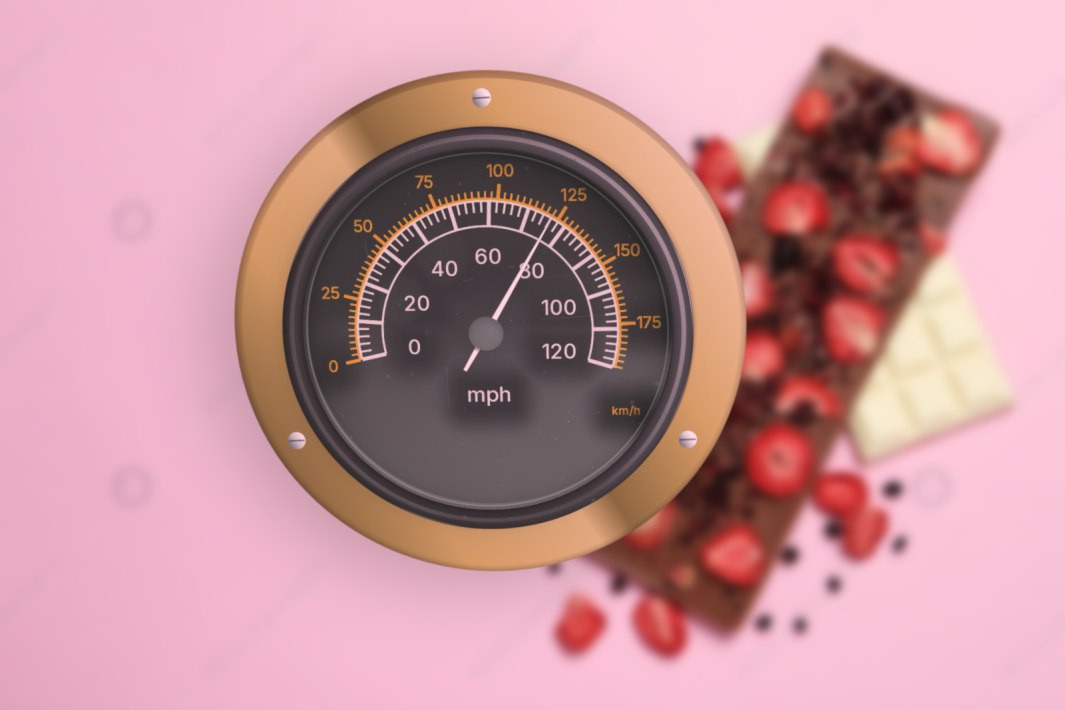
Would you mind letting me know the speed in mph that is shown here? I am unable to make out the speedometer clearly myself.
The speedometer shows 76 mph
